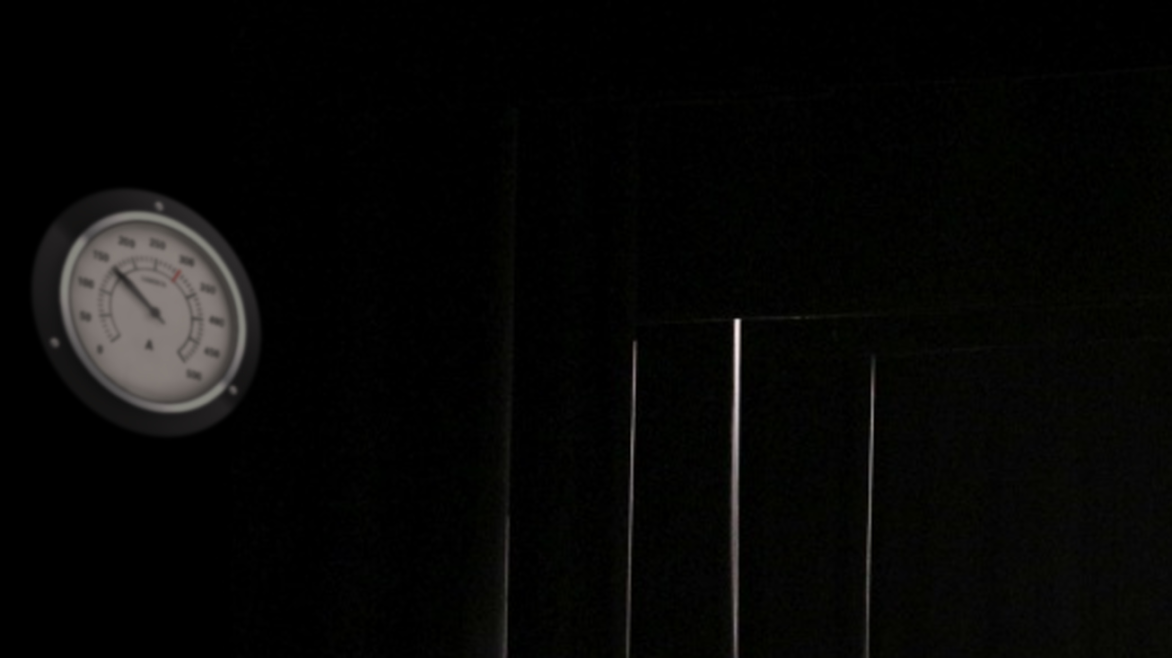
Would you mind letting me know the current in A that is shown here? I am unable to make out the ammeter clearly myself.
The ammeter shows 150 A
